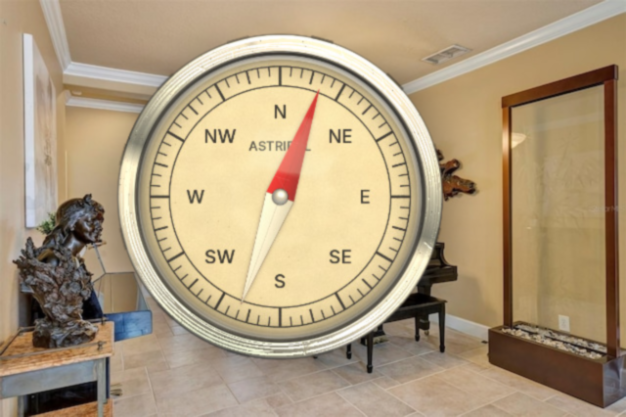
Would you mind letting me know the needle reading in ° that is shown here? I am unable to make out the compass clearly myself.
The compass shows 20 °
